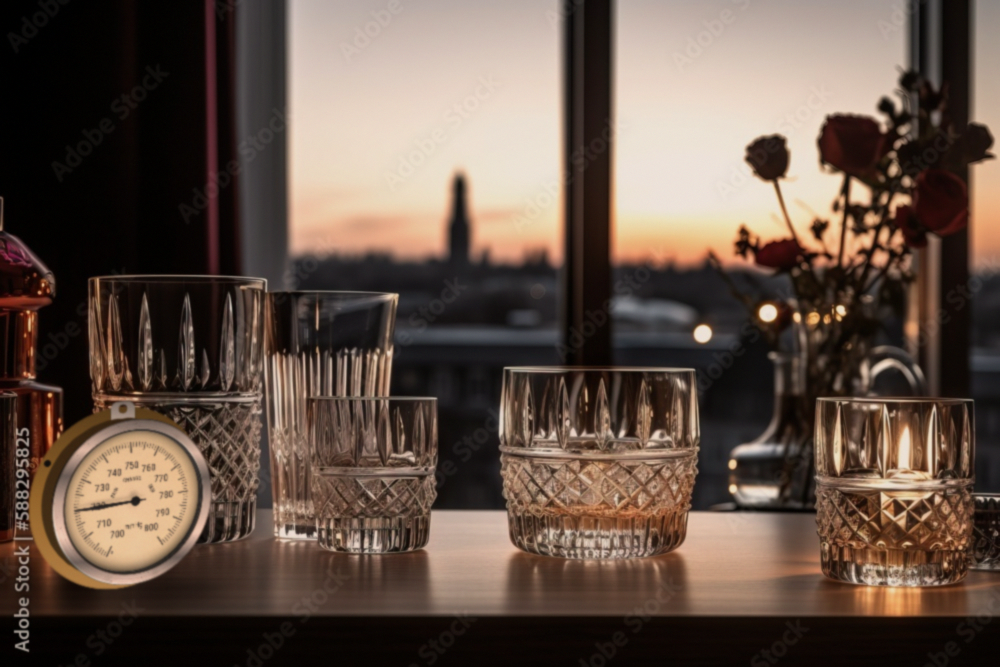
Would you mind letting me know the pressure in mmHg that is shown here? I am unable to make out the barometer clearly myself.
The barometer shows 720 mmHg
